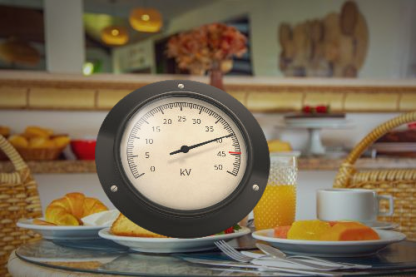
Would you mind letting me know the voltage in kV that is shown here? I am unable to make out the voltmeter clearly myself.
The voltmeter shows 40 kV
